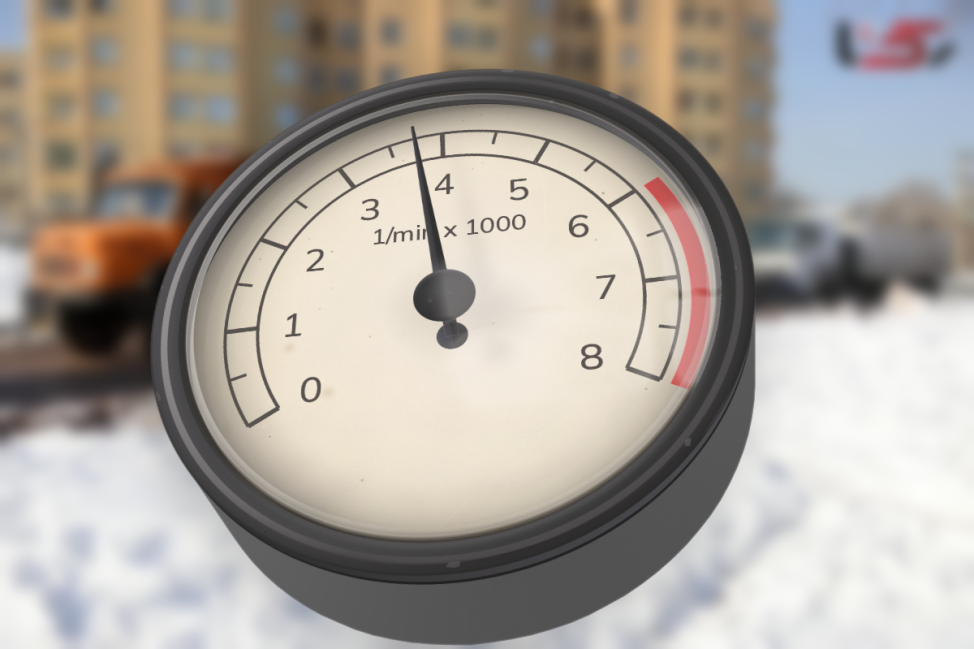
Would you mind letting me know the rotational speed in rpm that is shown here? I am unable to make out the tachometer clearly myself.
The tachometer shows 3750 rpm
